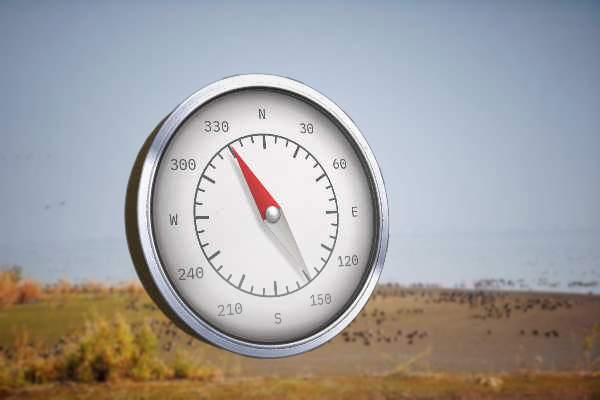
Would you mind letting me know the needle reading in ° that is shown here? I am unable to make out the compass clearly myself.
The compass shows 330 °
